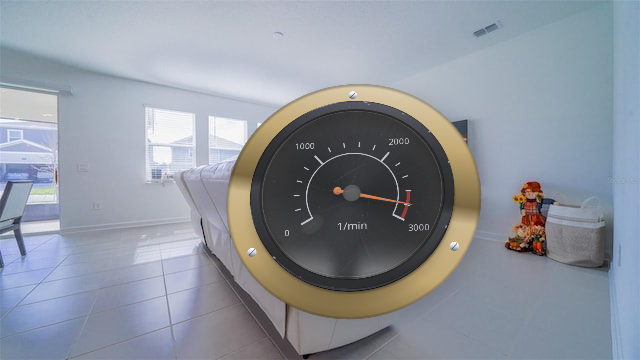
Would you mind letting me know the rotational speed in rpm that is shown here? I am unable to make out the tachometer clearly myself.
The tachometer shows 2800 rpm
